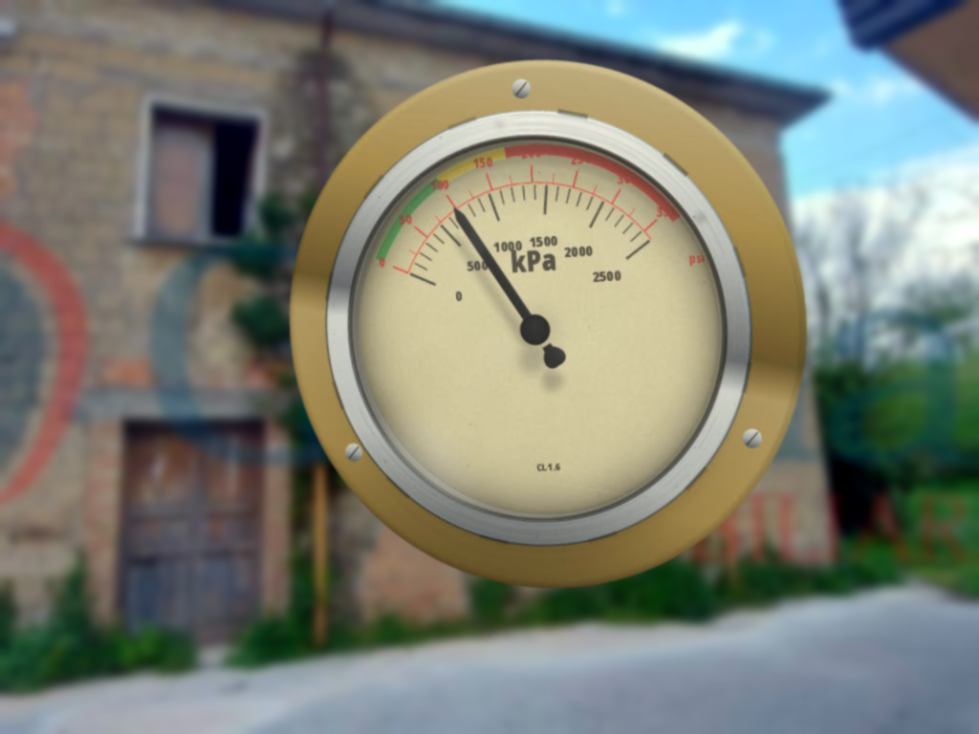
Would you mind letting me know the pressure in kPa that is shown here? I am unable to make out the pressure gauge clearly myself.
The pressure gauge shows 700 kPa
